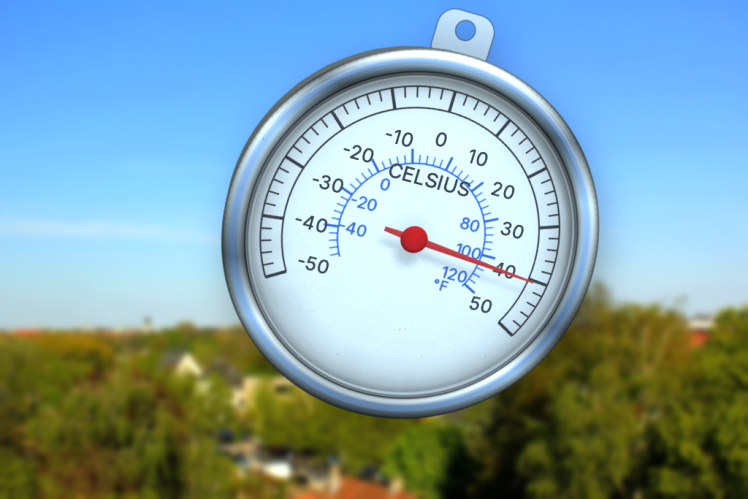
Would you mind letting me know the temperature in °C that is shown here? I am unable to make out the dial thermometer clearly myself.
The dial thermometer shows 40 °C
